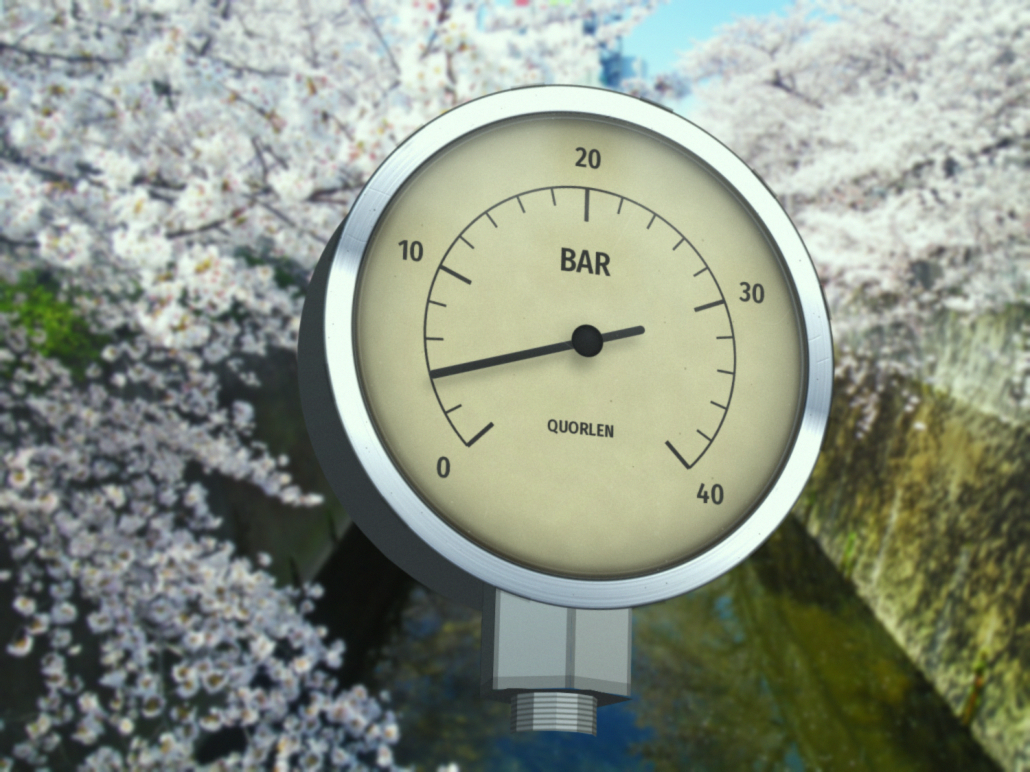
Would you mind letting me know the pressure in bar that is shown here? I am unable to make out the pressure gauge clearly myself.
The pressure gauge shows 4 bar
